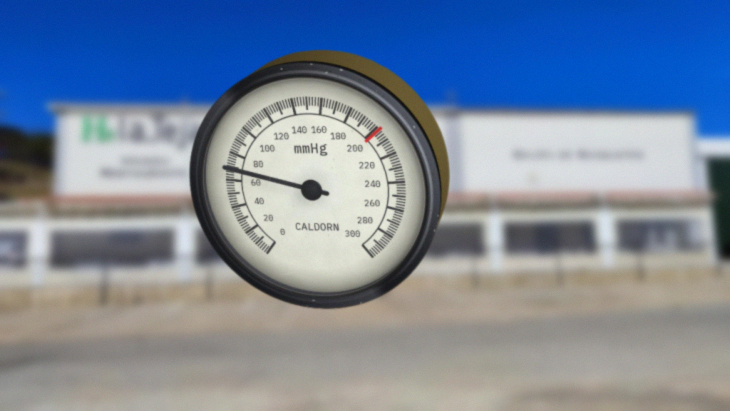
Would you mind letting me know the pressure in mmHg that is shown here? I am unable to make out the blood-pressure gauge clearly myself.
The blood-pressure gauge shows 70 mmHg
